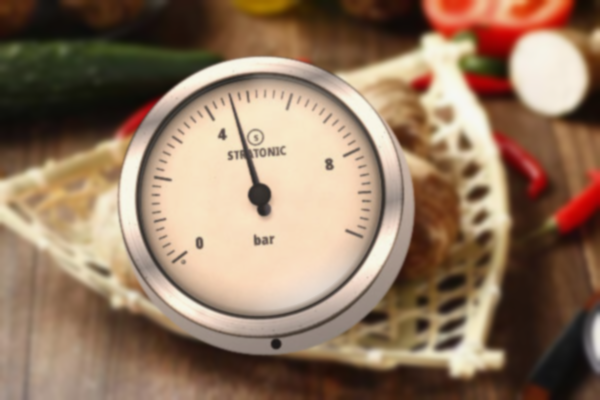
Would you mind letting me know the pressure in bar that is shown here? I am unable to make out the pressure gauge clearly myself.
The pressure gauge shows 4.6 bar
